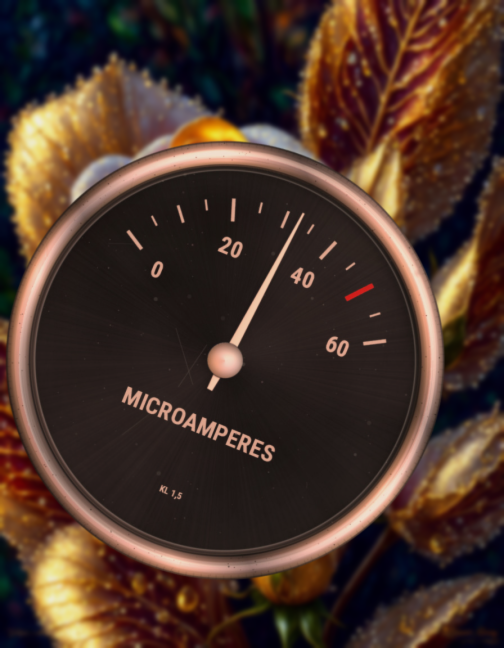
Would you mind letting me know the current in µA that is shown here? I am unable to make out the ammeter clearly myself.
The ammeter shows 32.5 µA
